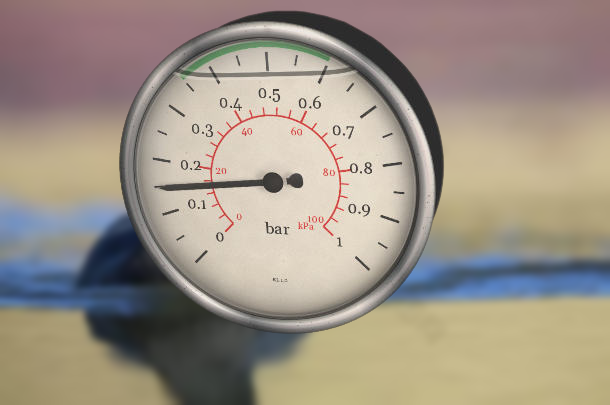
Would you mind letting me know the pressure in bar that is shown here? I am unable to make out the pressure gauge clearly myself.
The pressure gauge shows 0.15 bar
